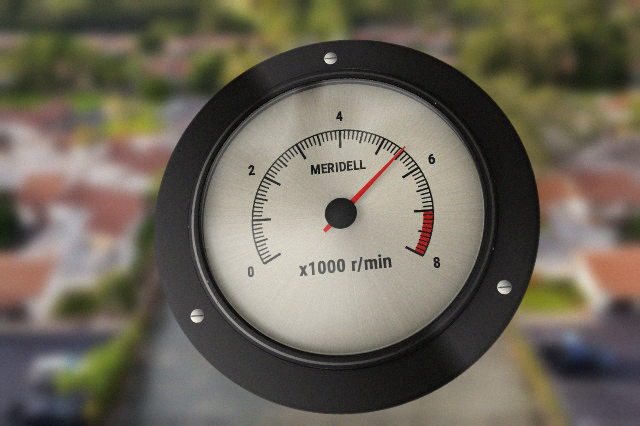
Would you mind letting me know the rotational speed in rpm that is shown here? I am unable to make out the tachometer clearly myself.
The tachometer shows 5500 rpm
